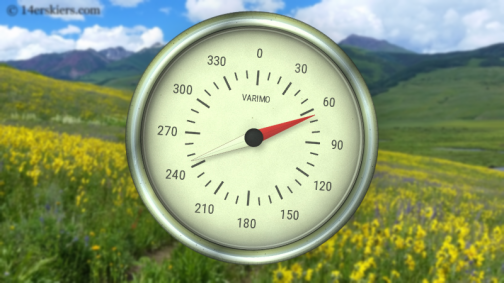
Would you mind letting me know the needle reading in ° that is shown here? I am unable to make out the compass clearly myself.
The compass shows 65 °
